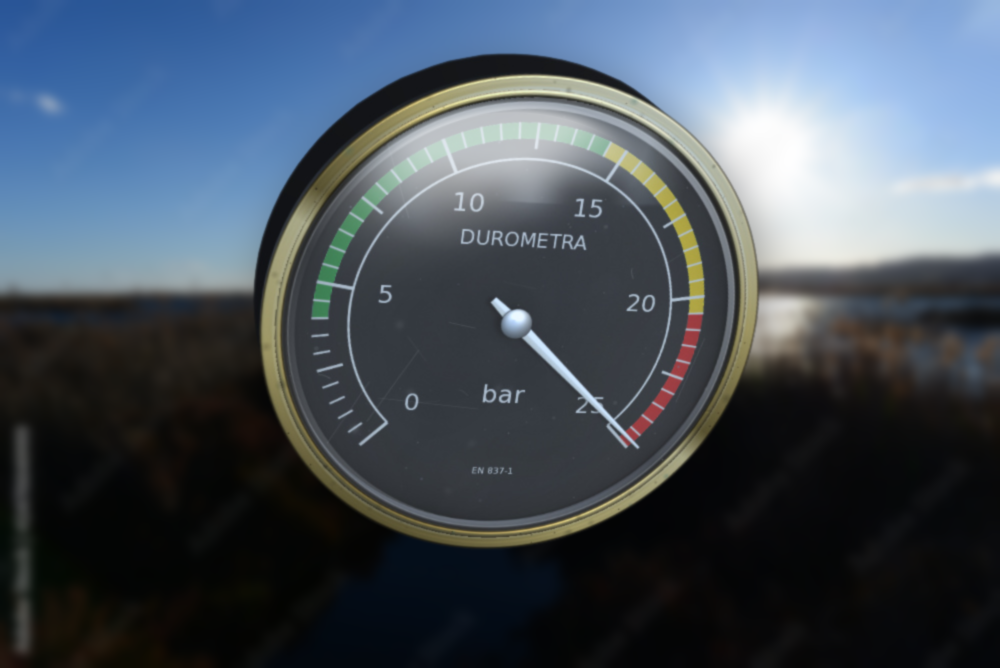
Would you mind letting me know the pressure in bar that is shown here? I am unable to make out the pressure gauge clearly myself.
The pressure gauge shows 24.75 bar
